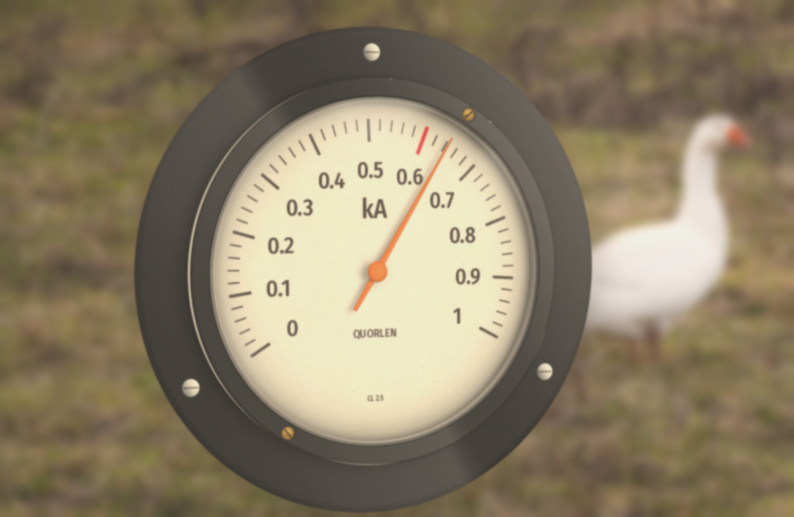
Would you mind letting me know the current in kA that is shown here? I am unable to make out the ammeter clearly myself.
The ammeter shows 0.64 kA
